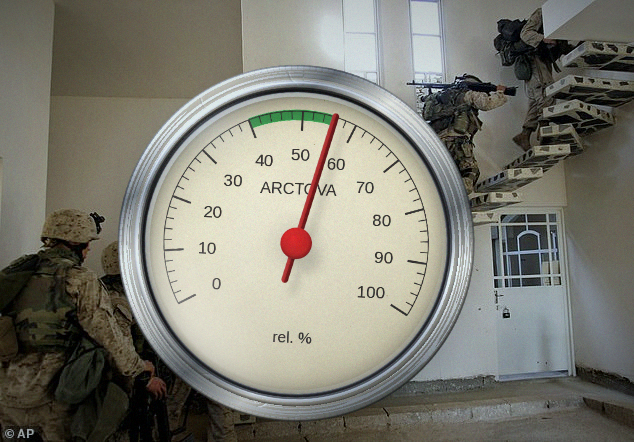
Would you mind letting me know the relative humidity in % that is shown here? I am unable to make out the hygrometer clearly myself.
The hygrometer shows 56 %
